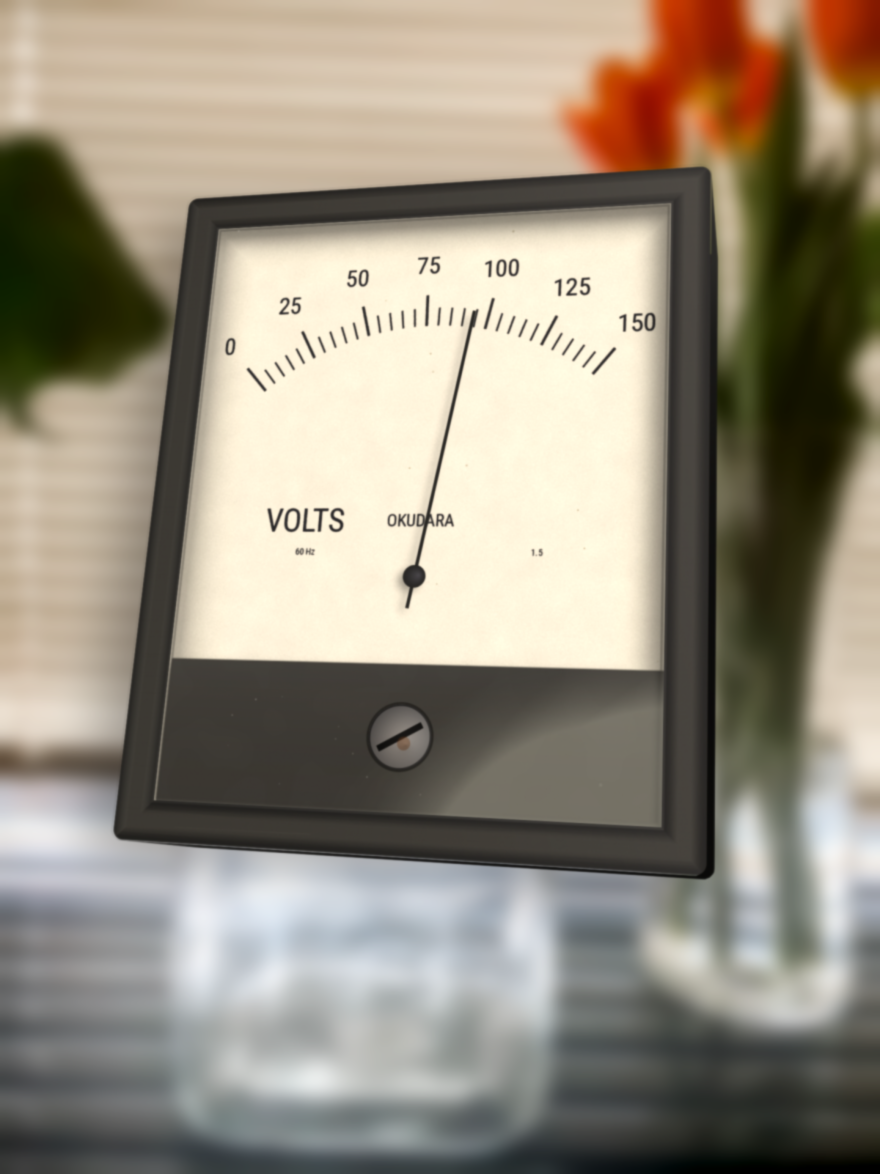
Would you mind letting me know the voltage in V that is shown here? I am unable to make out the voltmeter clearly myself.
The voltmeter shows 95 V
